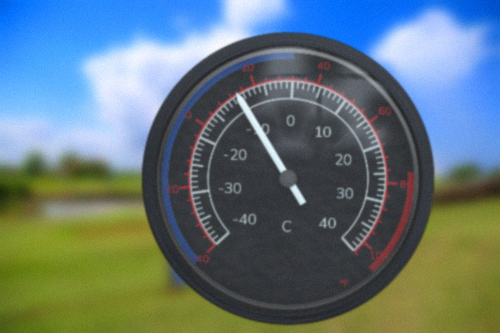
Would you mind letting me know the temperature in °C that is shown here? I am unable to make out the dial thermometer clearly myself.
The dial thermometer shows -10 °C
